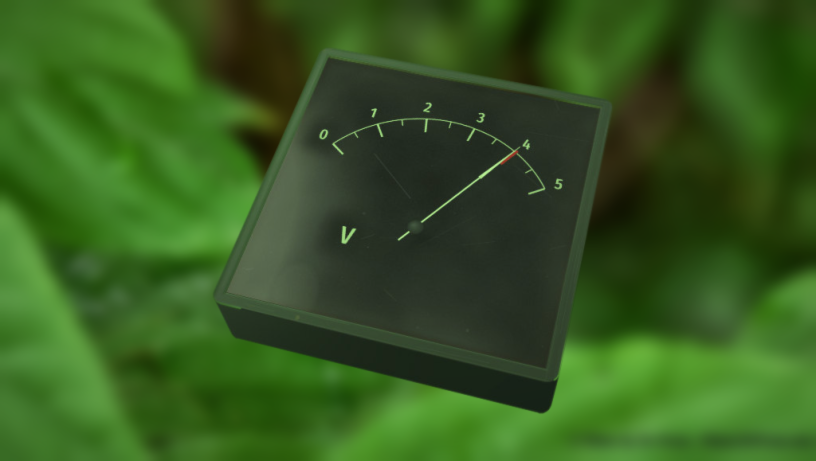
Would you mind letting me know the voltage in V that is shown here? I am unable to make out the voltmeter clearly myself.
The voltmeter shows 4 V
